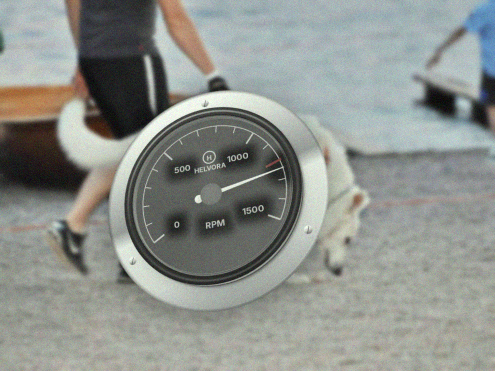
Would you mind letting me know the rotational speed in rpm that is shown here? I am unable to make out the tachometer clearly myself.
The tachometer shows 1250 rpm
